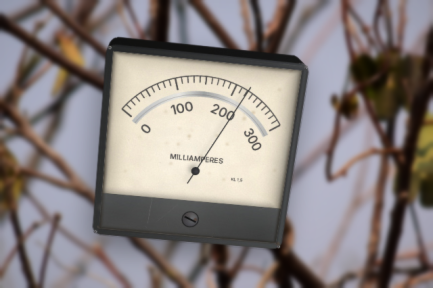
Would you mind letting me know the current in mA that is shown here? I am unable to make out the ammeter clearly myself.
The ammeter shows 220 mA
